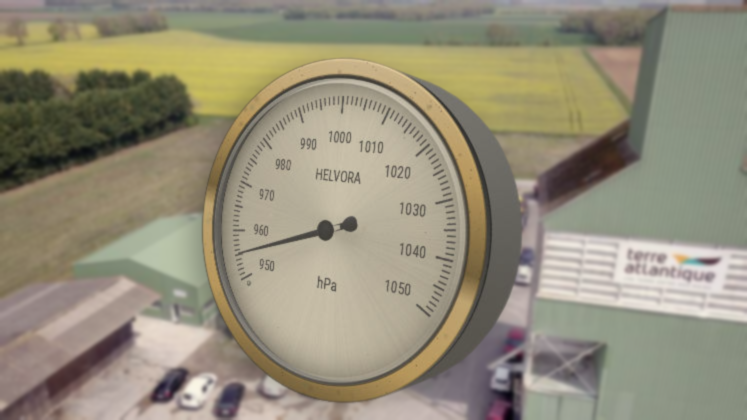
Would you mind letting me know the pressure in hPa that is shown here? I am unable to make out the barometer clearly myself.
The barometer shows 955 hPa
